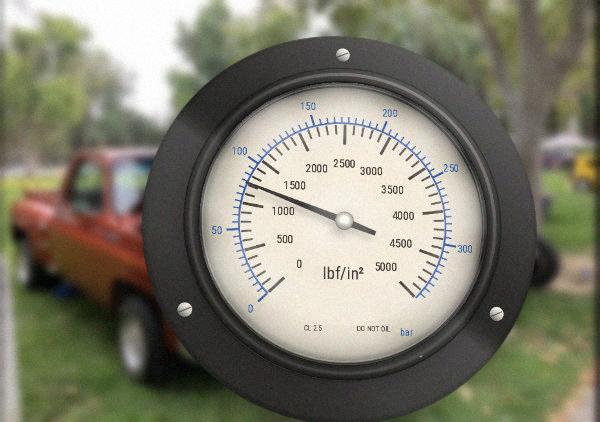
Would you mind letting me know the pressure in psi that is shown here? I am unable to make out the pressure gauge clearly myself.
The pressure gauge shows 1200 psi
